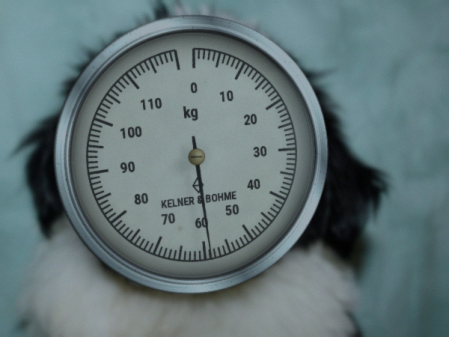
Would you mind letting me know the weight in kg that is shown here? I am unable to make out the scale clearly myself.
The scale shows 59 kg
